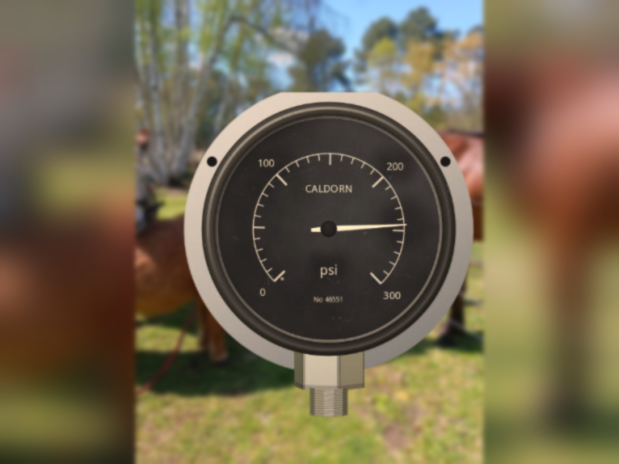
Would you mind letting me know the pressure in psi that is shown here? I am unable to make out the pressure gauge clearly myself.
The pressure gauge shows 245 psi
